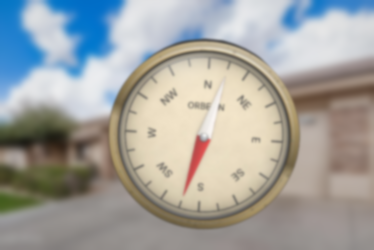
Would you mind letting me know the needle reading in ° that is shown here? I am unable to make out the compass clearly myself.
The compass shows 195 °
